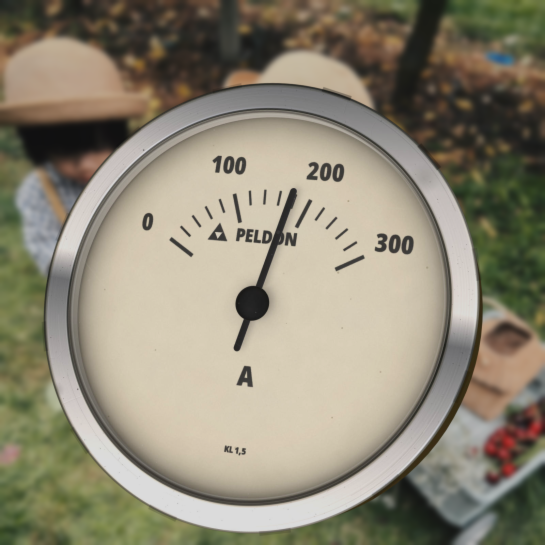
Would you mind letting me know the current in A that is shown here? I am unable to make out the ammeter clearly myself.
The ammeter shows 180 A
